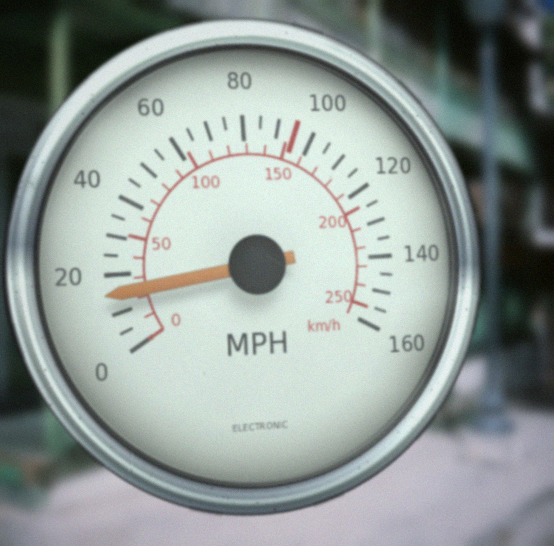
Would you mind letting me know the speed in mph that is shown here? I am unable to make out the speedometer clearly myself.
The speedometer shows 15 mph
